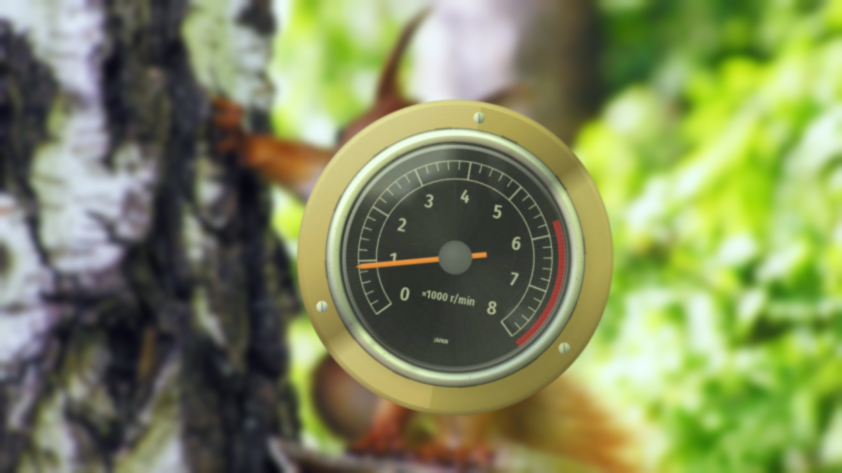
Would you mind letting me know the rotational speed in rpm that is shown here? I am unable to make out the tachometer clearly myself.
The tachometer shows 900 rpm
